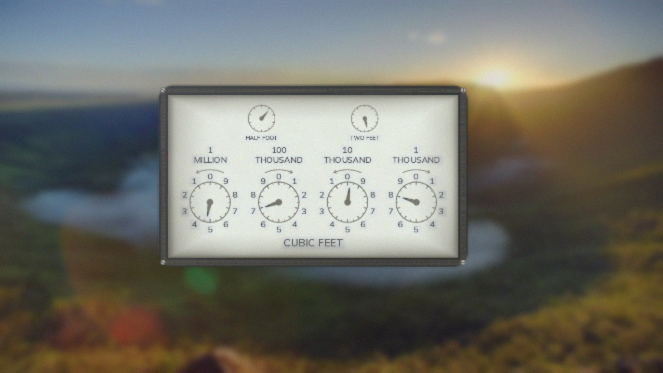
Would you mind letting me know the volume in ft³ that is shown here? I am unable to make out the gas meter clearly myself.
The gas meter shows 469800 ft³
